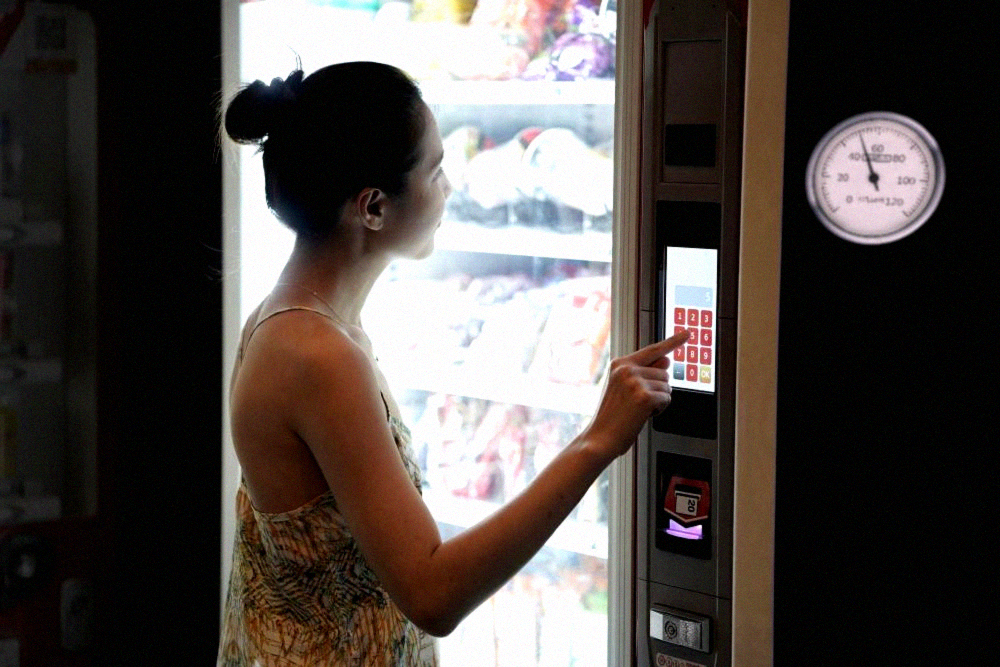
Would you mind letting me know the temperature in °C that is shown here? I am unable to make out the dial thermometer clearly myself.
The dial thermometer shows 50 °C
